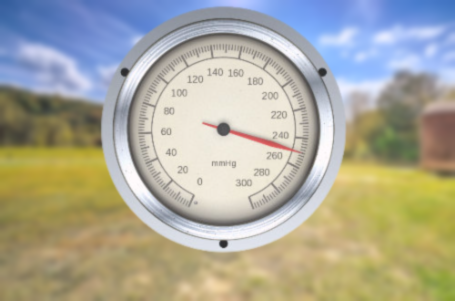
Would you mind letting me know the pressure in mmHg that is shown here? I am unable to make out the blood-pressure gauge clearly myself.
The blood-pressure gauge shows 250 mmHg
